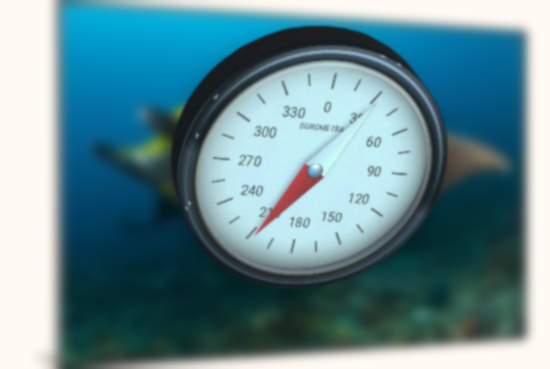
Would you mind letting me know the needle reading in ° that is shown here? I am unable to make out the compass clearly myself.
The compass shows 210 °
